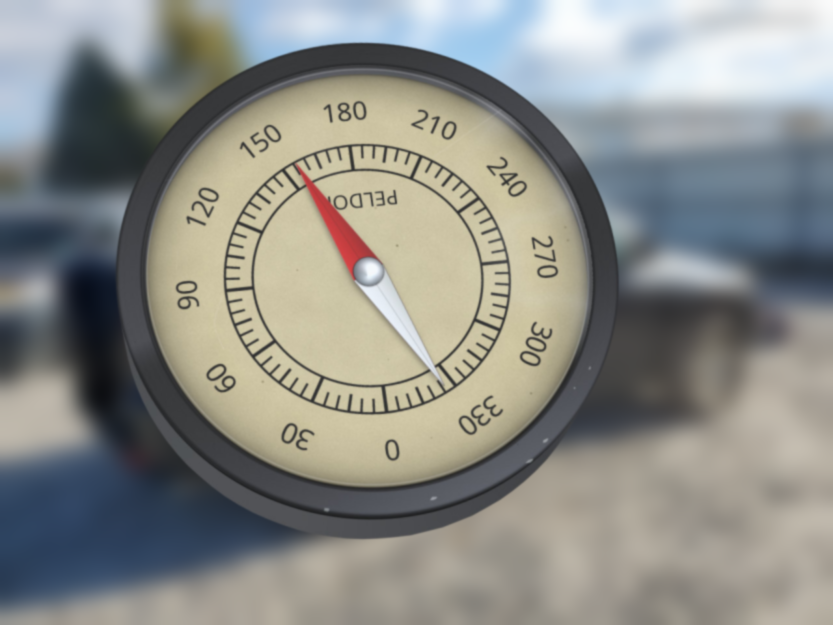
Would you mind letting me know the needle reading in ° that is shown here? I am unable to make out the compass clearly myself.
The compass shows 155 °
